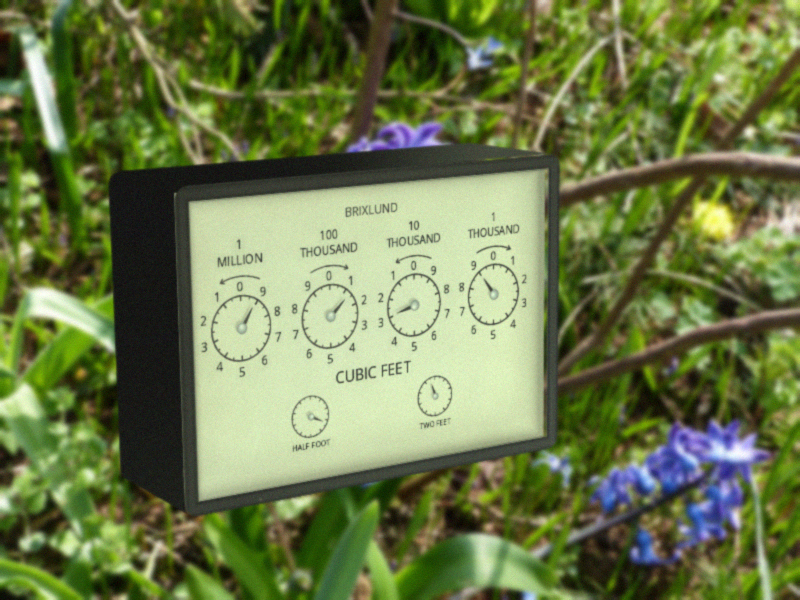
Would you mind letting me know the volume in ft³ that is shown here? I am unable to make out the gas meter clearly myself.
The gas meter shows 912900 ft³
